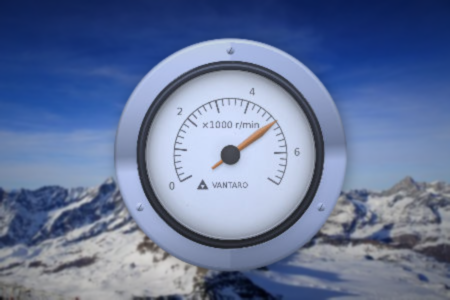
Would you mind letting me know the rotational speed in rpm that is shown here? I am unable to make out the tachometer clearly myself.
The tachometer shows 5000 rpm
